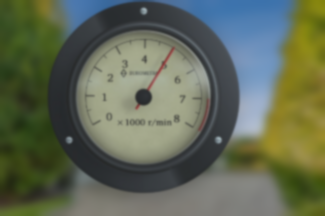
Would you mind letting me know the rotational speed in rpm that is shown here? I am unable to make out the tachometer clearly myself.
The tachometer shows 5000 rpm
